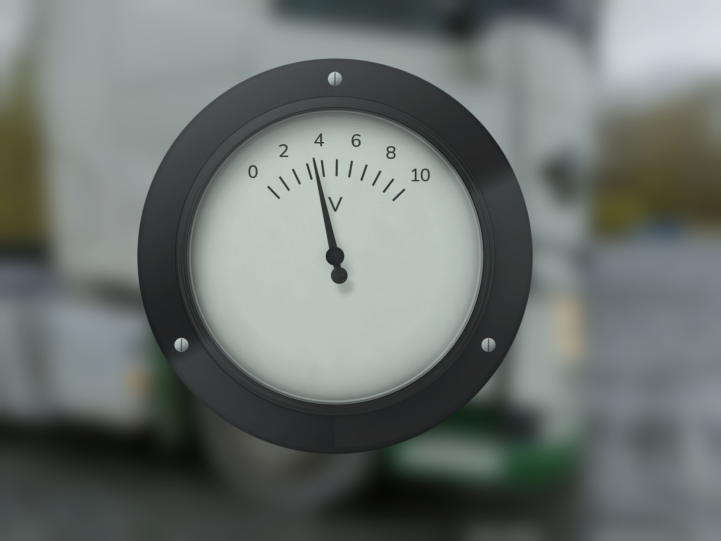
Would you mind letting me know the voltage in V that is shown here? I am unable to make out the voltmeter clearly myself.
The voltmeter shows 3.5 V
